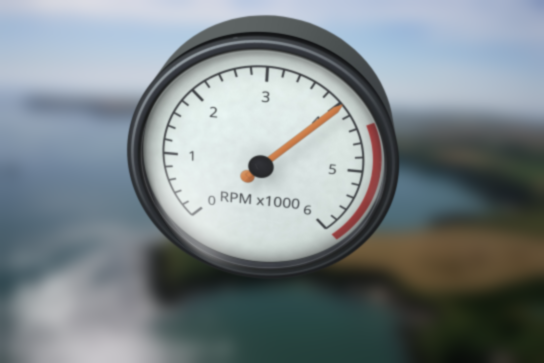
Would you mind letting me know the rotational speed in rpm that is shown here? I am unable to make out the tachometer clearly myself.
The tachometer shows 4000 rpm
